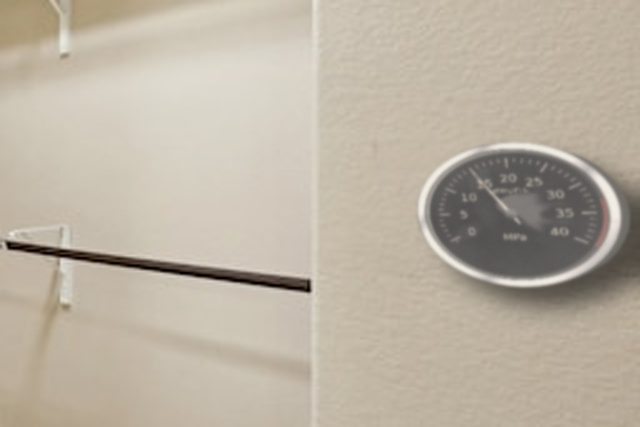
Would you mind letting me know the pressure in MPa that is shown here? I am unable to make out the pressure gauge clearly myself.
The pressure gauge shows 15 MPa
